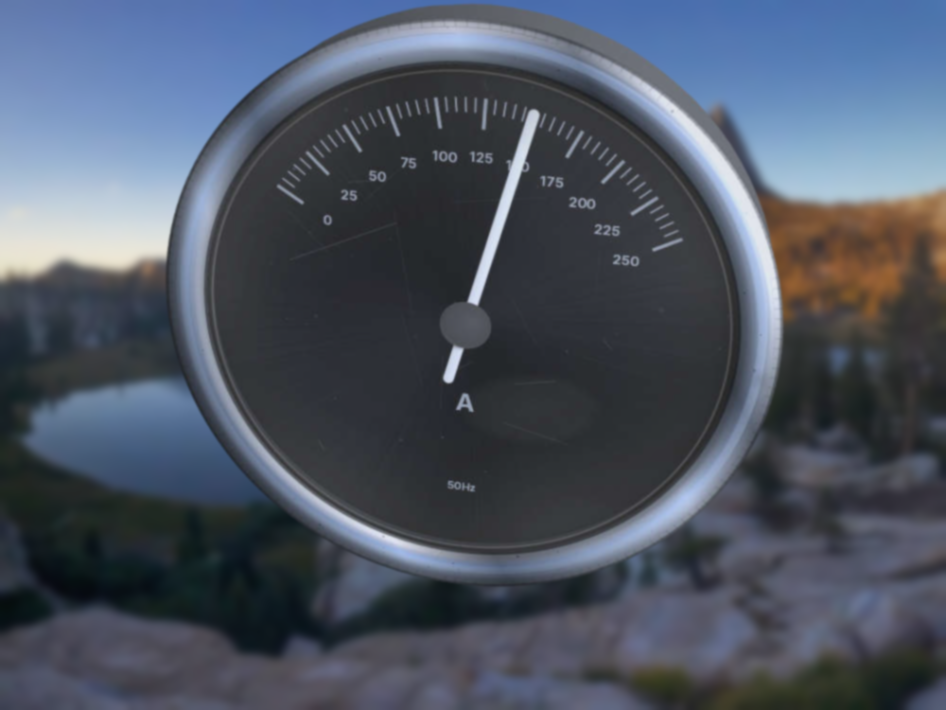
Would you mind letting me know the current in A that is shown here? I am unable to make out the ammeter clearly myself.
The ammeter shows 150 A
